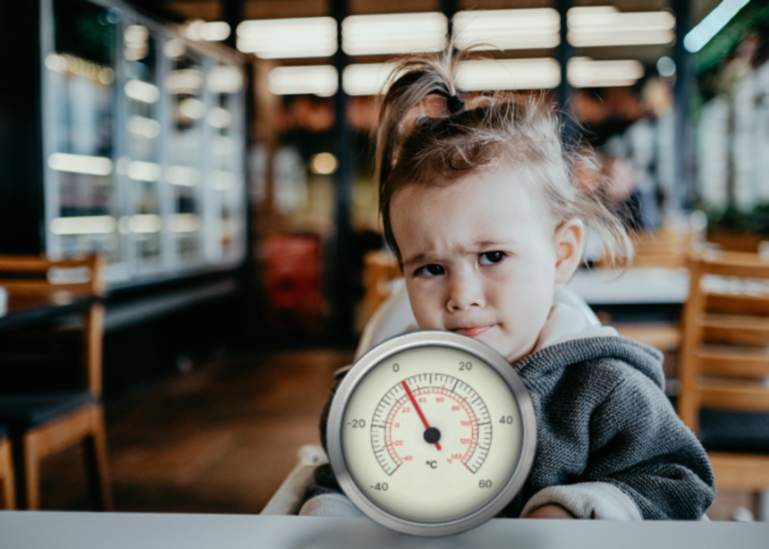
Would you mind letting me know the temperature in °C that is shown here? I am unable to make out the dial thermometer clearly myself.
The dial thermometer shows 0 °C
